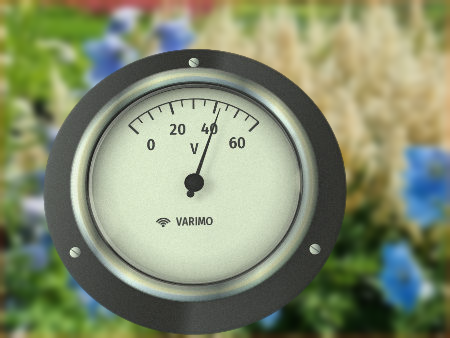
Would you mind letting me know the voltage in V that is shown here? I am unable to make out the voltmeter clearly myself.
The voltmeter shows 42.5 V
